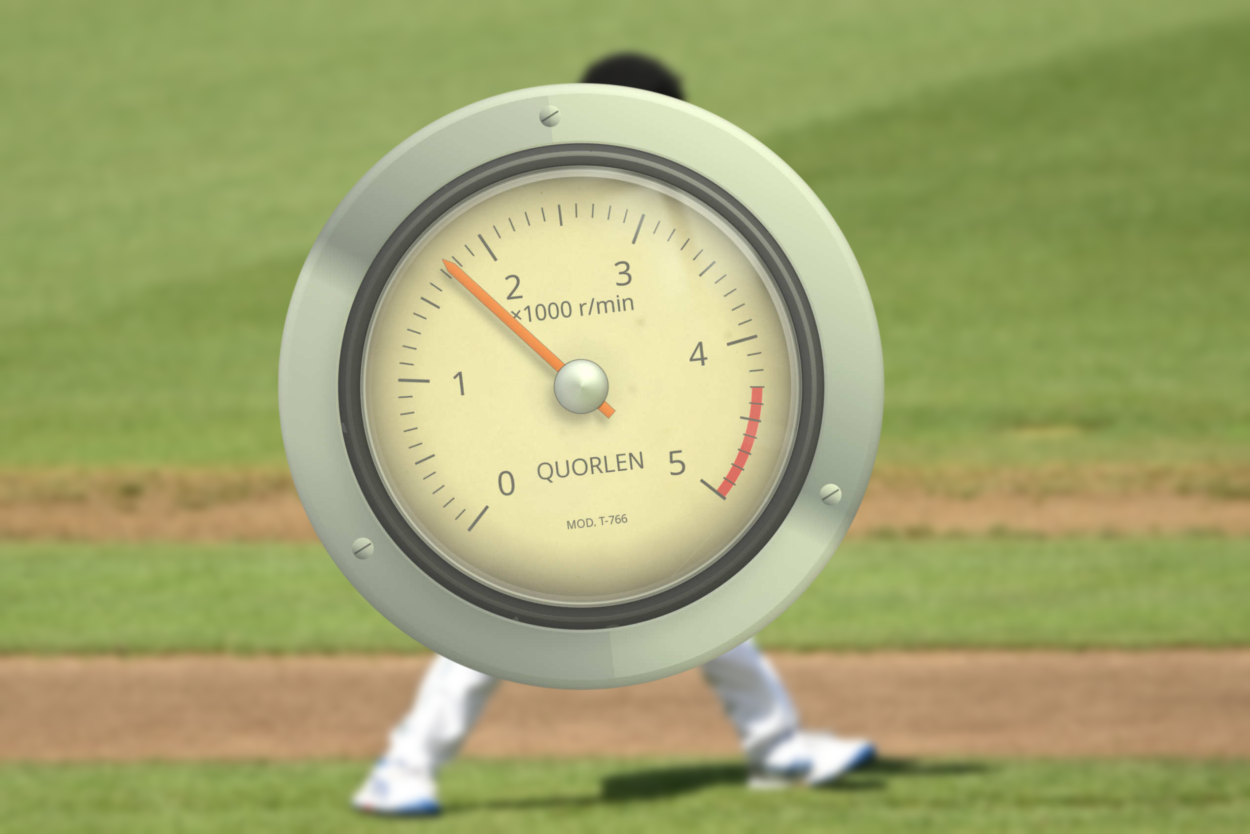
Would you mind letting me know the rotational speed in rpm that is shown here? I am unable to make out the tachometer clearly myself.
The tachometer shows 1750 rpm
